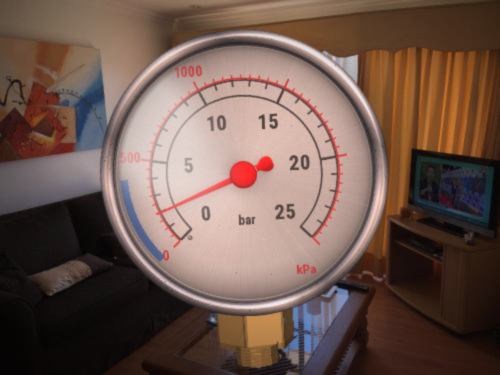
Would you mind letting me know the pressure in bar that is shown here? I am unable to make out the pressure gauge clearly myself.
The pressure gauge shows 2 bar
